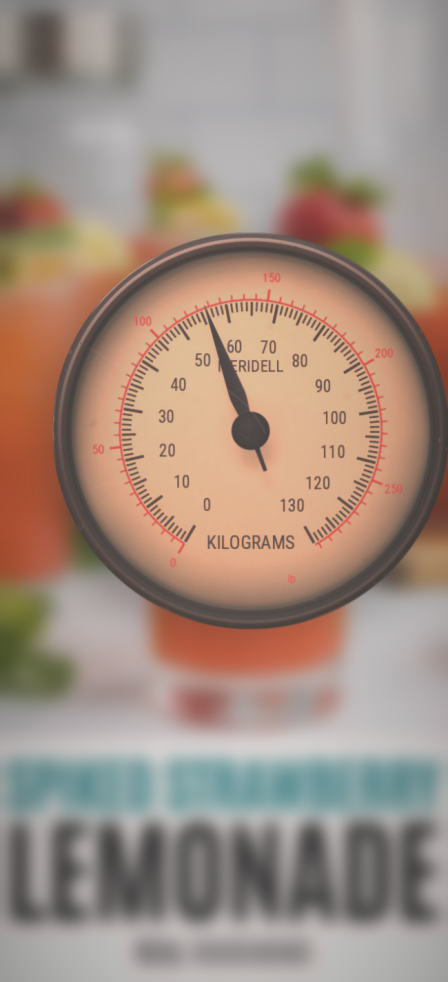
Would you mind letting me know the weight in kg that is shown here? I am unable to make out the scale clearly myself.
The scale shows 56 kg
